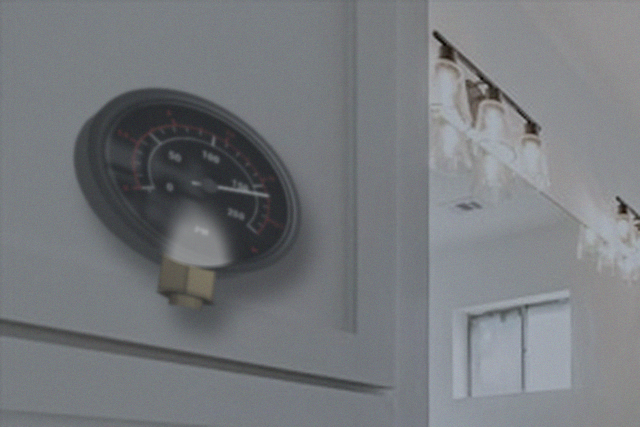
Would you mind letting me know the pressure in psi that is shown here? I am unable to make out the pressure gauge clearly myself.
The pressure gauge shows 160 psi
